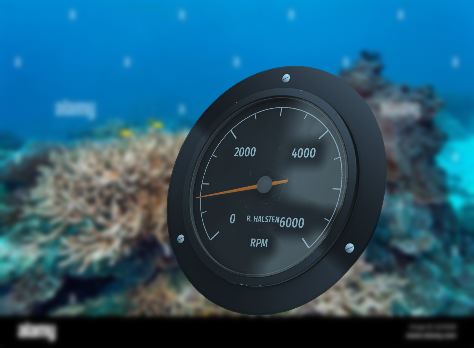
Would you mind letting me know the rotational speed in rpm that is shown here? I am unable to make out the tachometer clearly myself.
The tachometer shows 750 rpm
